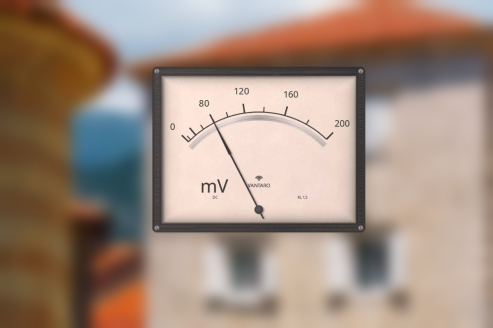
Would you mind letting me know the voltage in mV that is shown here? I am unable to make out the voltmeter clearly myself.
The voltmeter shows 80 mV
